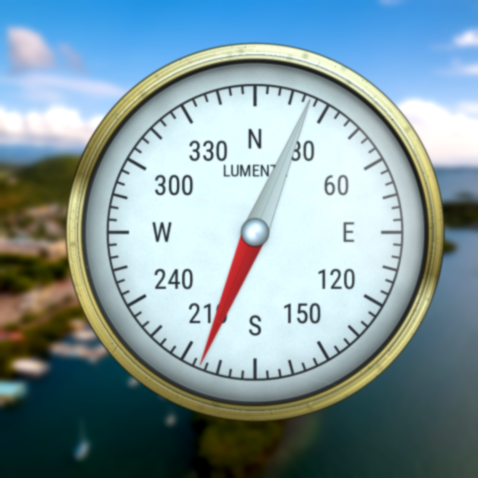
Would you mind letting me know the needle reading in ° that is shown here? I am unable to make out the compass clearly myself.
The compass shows 202.5 °
